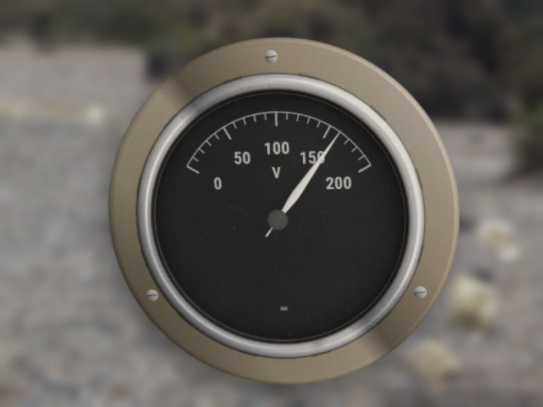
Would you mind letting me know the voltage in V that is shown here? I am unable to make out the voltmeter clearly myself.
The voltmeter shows 160 V
